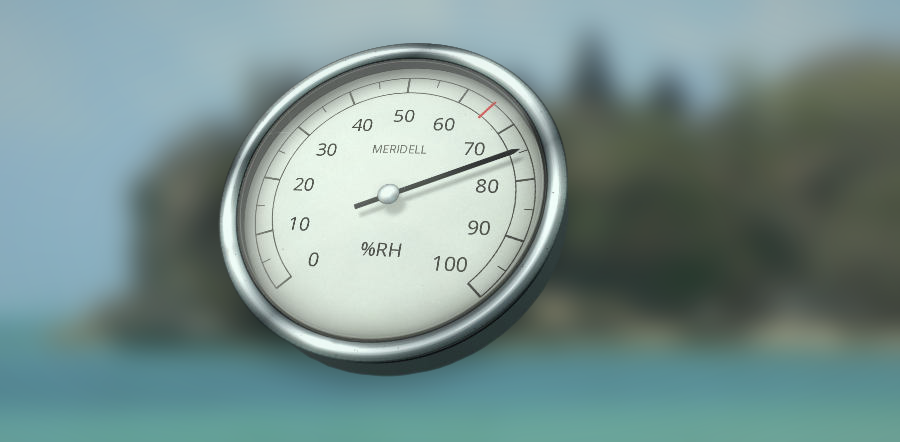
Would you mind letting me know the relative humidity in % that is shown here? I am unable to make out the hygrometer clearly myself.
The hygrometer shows 75 %
